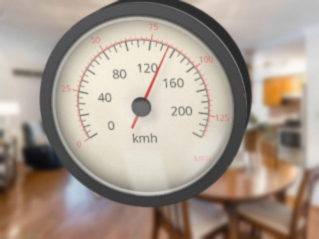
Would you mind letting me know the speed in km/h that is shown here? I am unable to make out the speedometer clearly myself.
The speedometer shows 135 km/h
